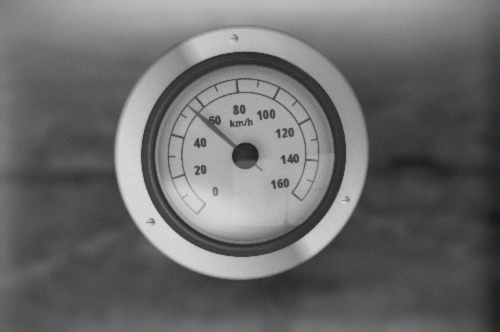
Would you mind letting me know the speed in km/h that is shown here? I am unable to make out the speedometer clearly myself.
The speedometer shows 55 km/h
